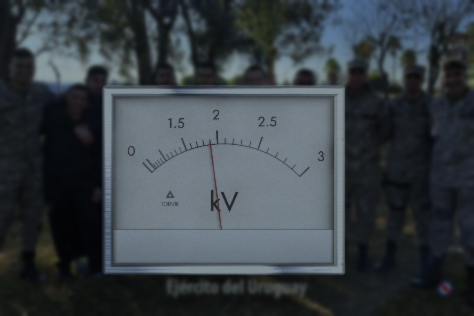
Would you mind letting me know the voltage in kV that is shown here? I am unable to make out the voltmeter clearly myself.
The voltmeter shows 1.9 kV
